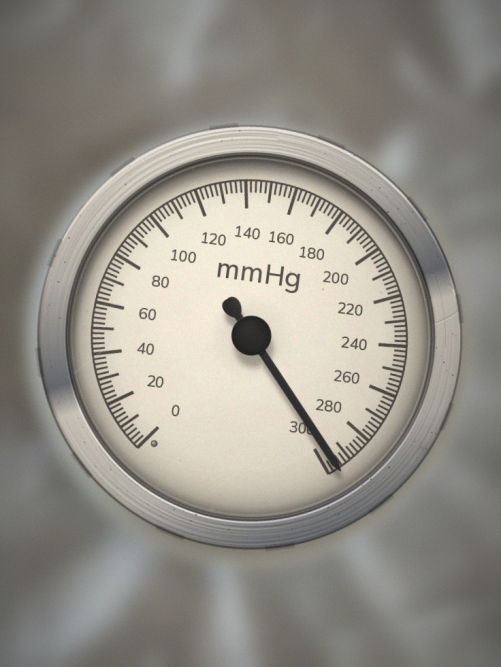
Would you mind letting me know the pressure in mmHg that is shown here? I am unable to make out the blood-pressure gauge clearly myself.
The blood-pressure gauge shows 296 mmHg
